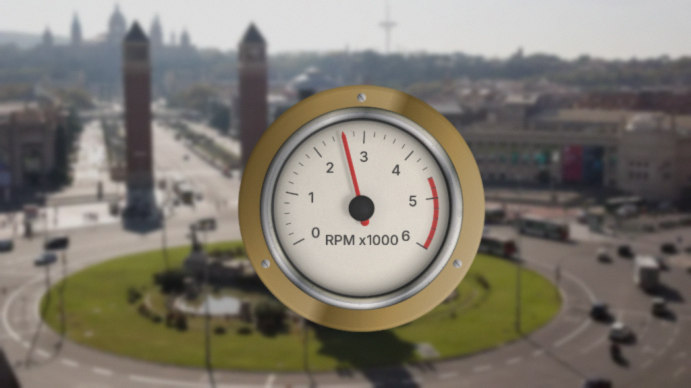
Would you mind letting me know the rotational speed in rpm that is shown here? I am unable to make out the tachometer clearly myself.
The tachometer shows 2600 rpm
